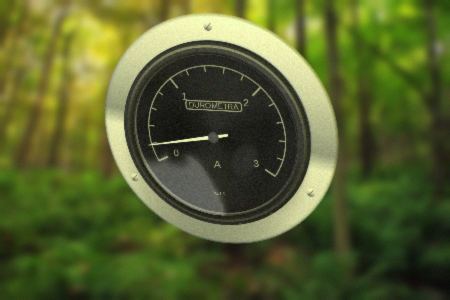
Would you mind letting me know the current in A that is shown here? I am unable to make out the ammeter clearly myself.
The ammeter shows 0.2 A
